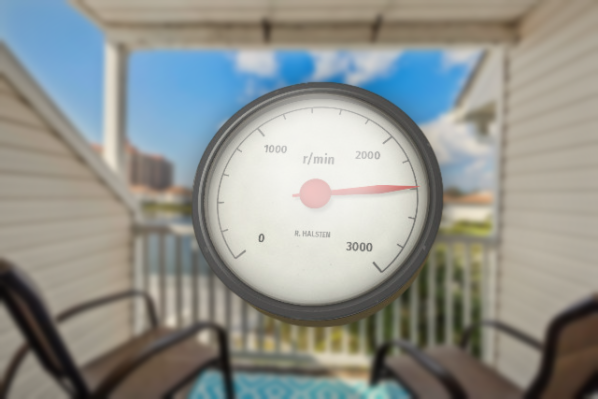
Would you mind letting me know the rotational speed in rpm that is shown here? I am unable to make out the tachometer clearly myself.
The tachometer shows 2400 rpm
